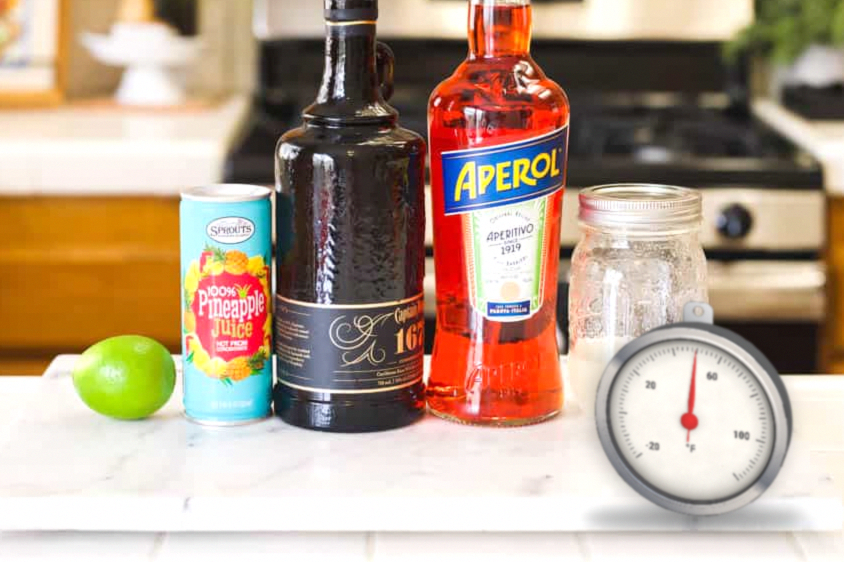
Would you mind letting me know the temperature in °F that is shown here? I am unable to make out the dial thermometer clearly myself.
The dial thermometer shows 50 °F
